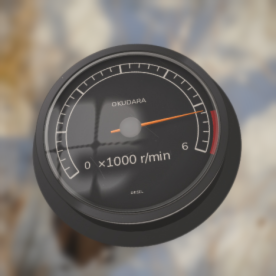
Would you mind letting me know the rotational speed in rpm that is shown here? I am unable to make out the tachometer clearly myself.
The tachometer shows 5200 rpm
